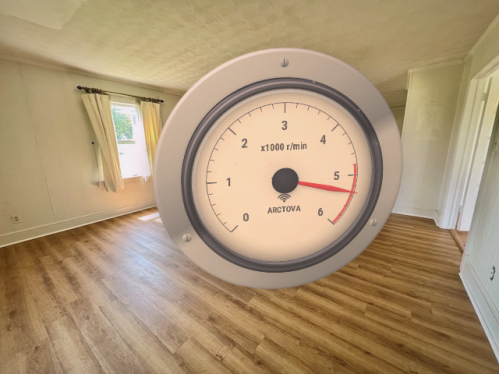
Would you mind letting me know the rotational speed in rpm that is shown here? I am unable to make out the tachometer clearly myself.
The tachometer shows 5300 rpm
